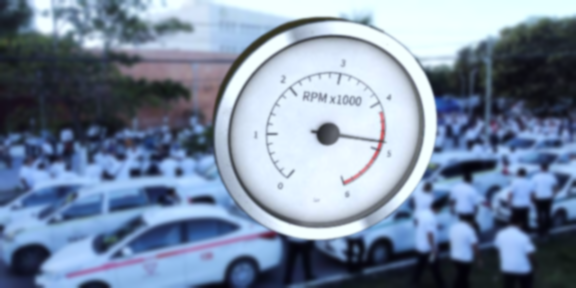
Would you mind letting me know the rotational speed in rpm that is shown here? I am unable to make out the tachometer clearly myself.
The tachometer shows 4800 rpm
